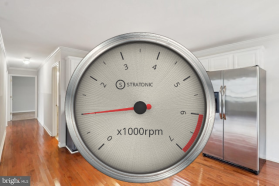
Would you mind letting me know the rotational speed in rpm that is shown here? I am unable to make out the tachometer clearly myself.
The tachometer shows 1000 rpm
